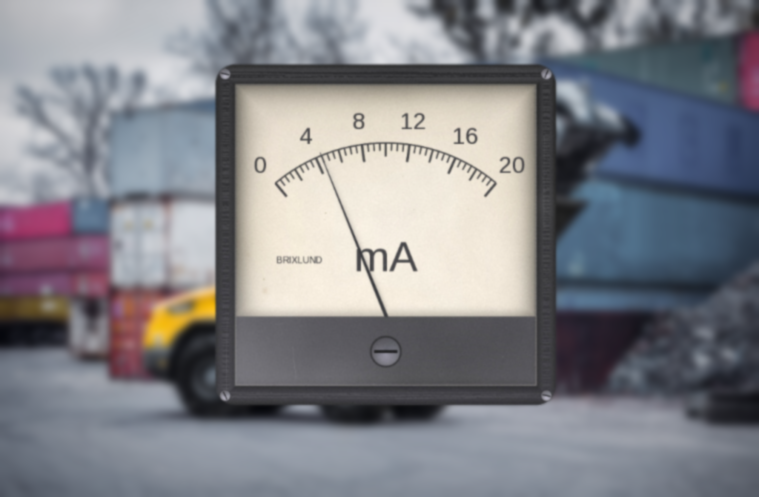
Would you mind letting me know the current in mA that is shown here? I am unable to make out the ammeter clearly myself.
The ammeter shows 4.5 mA
